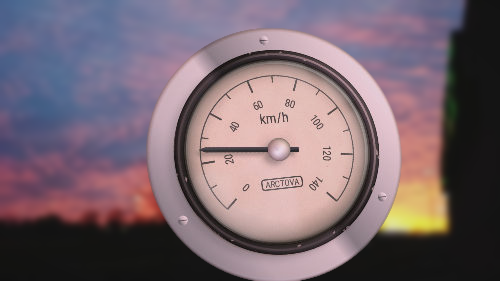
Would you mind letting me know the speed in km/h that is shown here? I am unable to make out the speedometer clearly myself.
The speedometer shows 25 km/h
